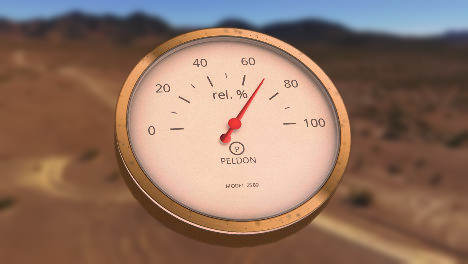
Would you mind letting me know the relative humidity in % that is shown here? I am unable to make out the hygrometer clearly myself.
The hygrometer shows 70 %
